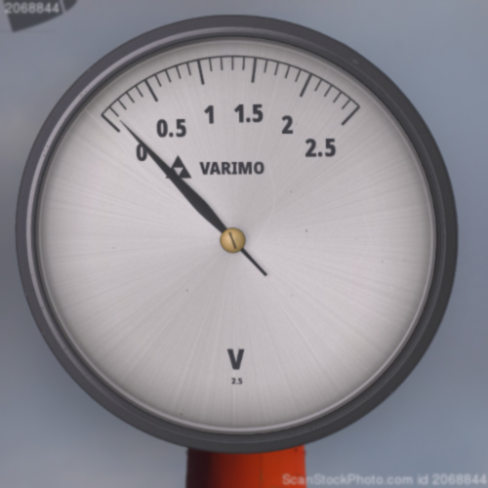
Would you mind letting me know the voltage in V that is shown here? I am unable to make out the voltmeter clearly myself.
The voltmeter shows 0.1 V
